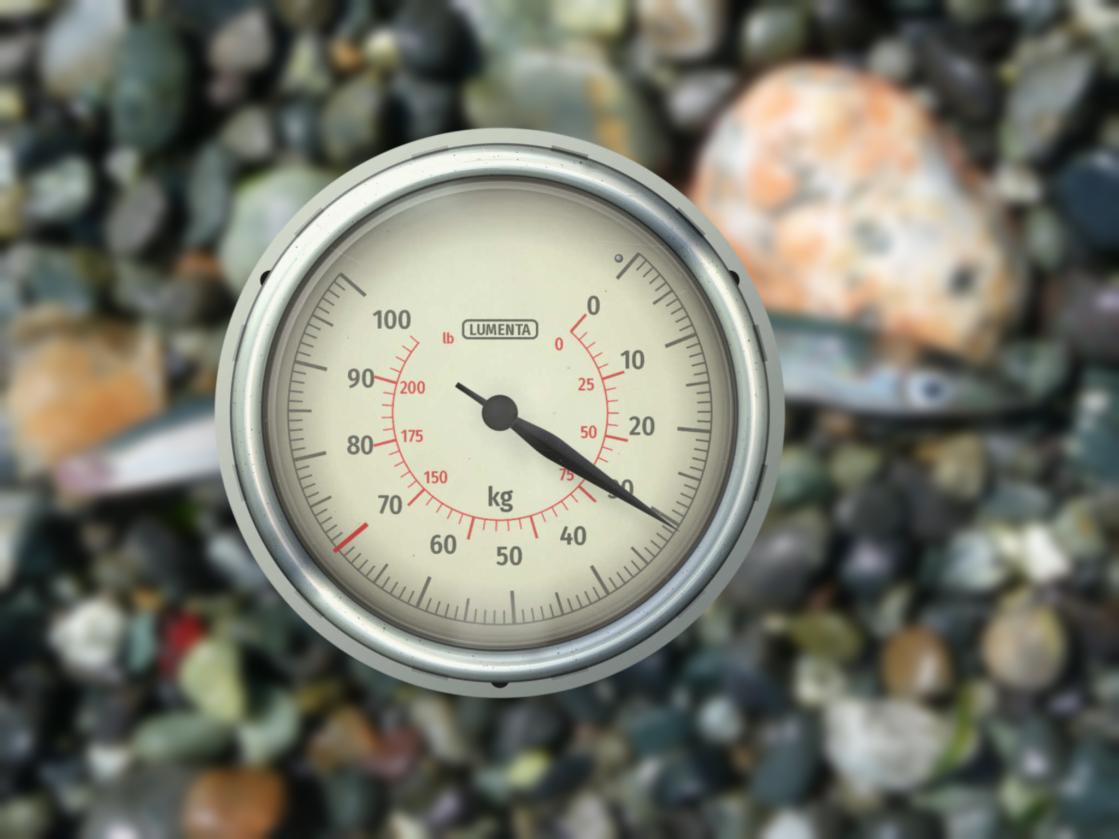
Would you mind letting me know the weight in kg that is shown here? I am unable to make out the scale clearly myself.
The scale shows 30.5 kg
